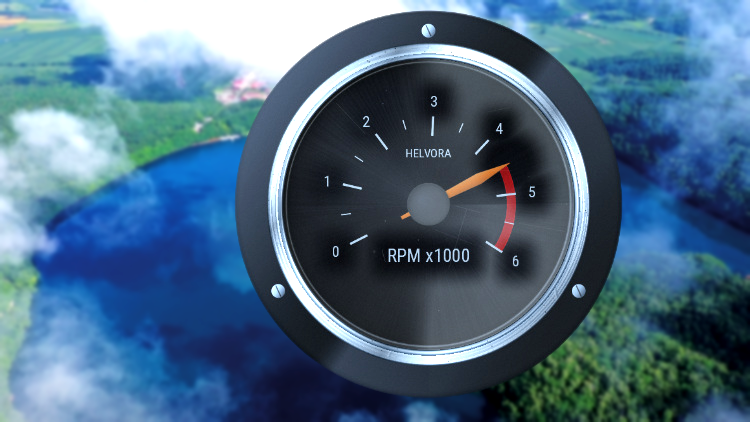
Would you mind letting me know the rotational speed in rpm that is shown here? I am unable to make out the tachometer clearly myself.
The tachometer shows 4500 rpm
